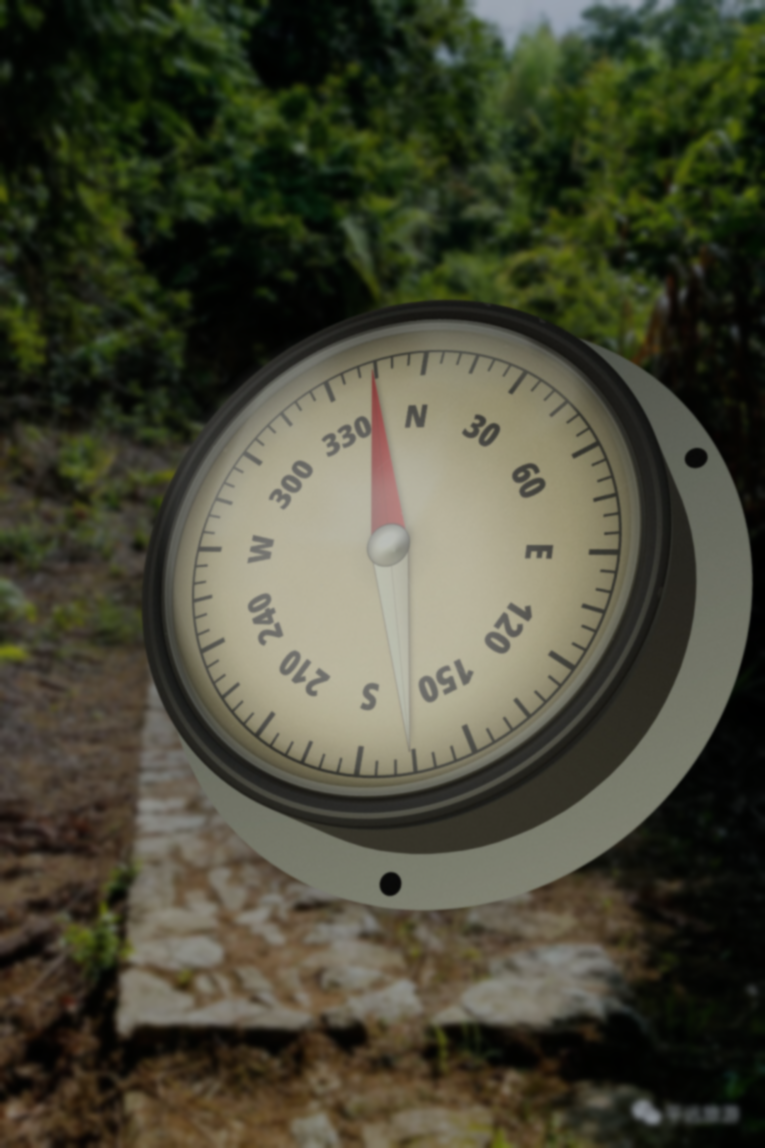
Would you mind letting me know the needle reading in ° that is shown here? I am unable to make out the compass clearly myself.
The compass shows 345 °
